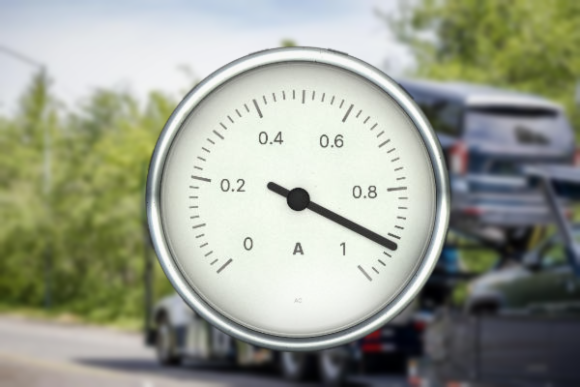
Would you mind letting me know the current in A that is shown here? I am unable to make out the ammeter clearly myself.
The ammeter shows 0.92 A
